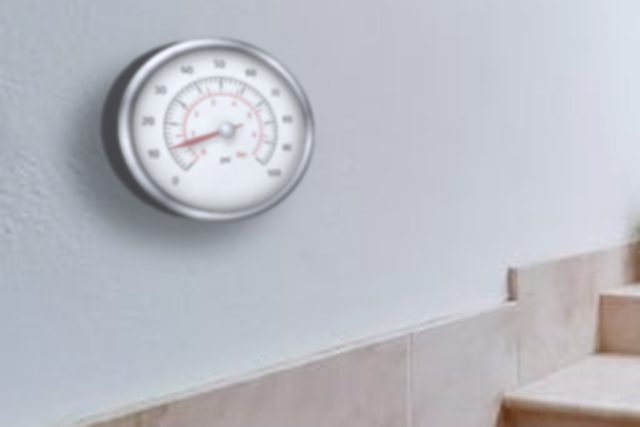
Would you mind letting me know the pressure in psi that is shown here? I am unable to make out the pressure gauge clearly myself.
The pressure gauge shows 10 psi
